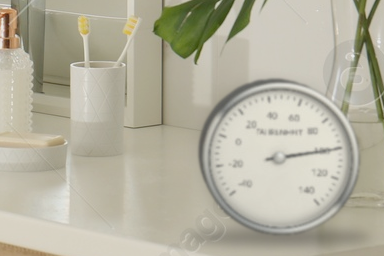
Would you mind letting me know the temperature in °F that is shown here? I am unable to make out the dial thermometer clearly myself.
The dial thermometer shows 100 °F
